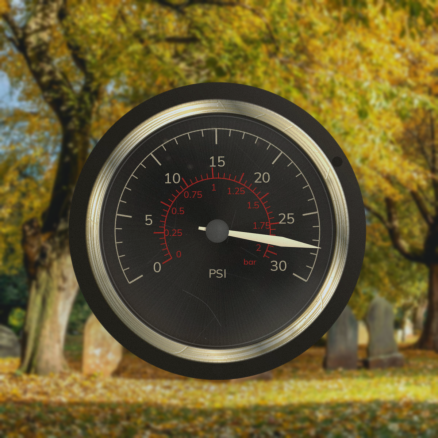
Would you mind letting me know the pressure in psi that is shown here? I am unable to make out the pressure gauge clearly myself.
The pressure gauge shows 27.5 psi
